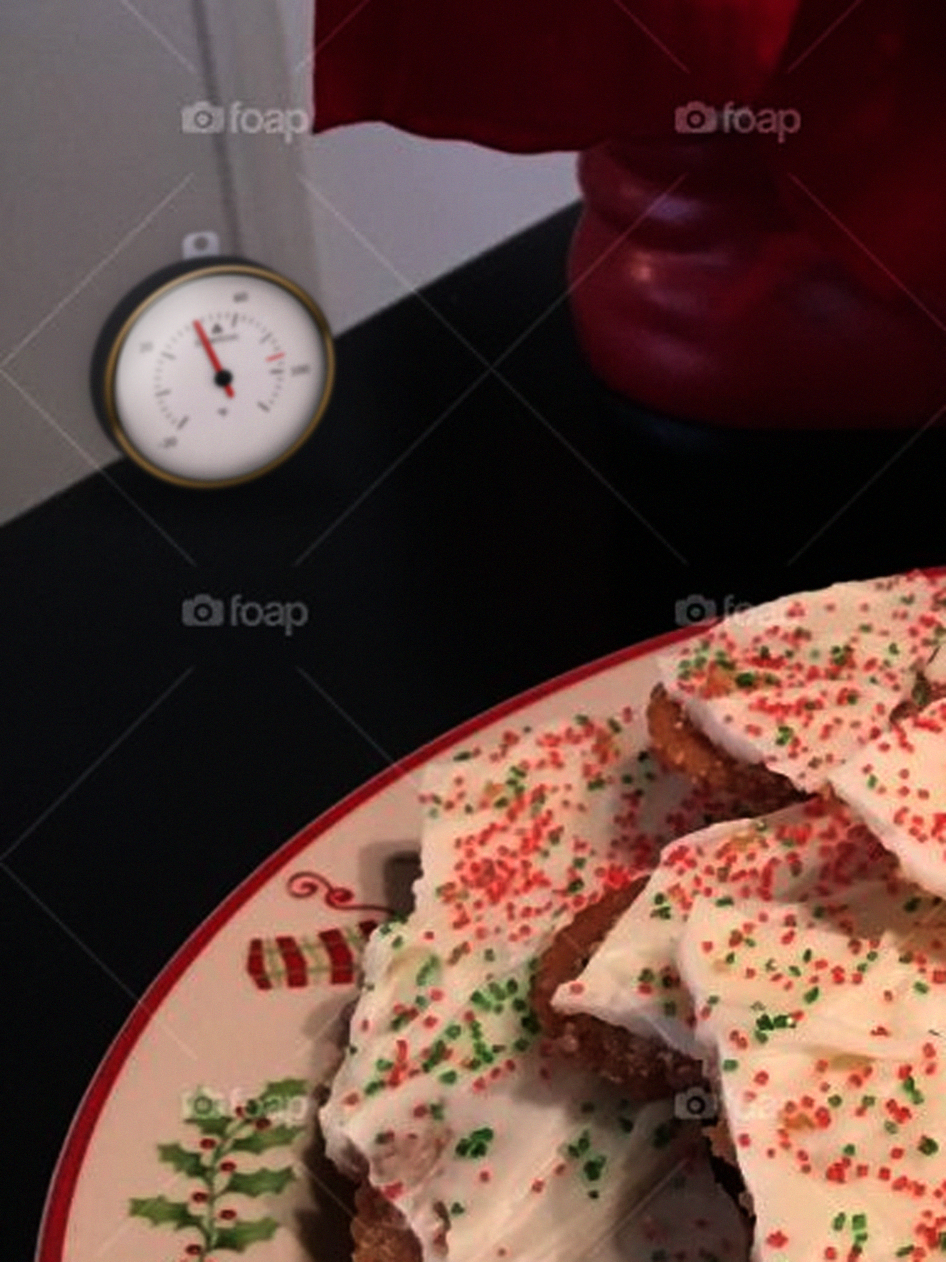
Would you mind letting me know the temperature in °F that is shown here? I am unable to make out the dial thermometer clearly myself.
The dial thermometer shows 40 °F
